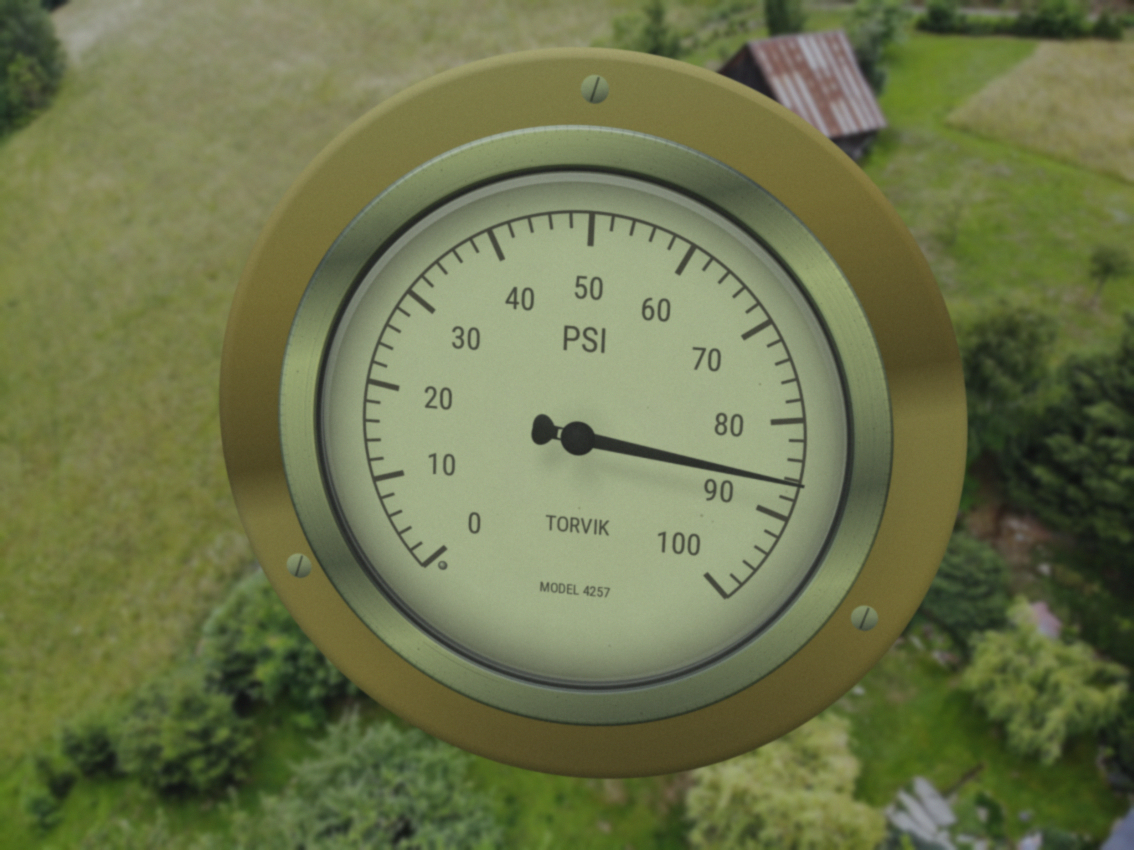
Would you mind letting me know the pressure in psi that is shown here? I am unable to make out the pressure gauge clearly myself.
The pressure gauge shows 86 psi
